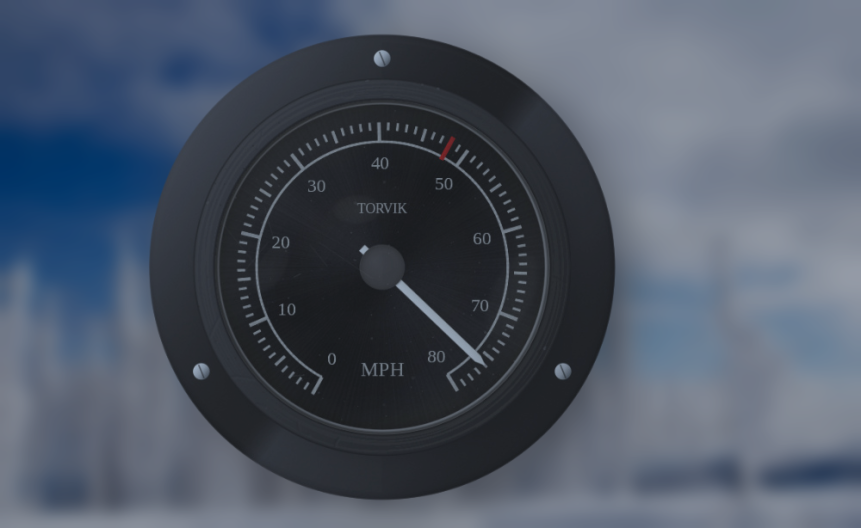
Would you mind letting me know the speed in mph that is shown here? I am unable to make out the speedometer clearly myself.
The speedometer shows 76 mph
